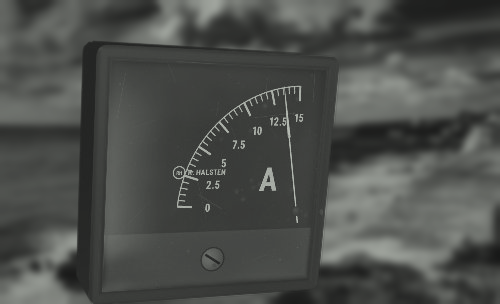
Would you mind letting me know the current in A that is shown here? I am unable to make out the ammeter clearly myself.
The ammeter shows 13.5 A
